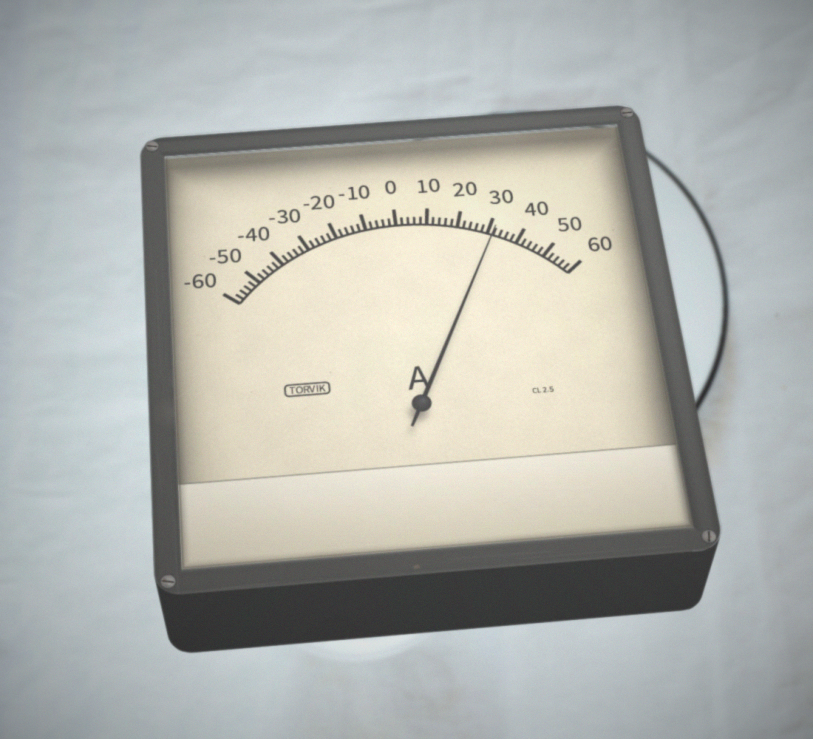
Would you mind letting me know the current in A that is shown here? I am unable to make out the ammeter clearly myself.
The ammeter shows 32 A
